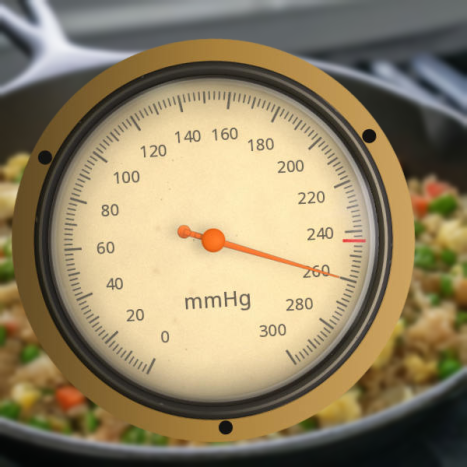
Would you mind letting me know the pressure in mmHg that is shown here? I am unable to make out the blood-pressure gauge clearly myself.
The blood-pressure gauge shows 260 mmHg
